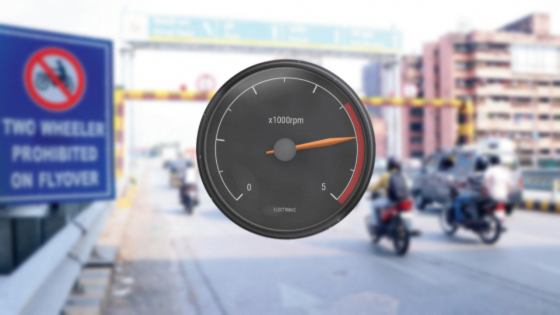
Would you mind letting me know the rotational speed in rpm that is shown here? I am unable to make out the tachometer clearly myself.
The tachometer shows 4000 rpm
